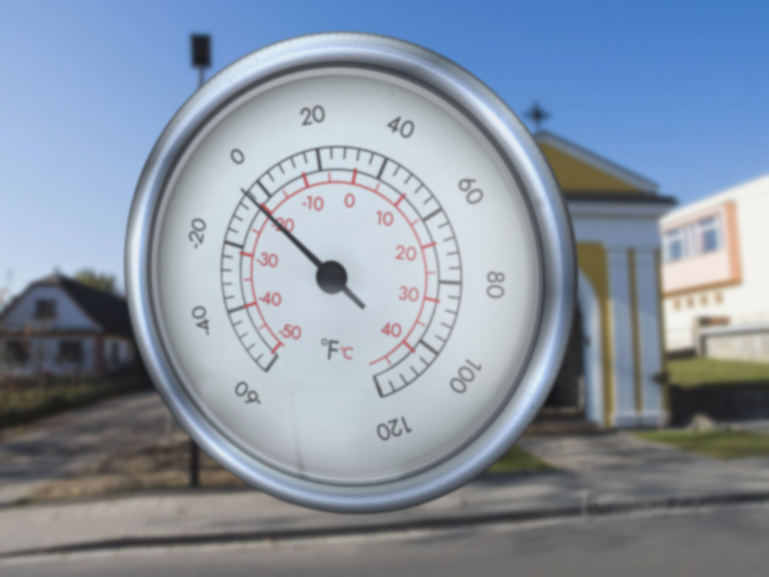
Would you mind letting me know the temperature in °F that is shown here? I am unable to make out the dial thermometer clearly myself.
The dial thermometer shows -4 °F
